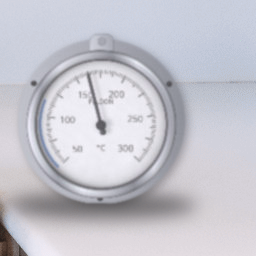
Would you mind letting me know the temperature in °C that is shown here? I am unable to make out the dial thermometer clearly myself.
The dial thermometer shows 162.5 °C
